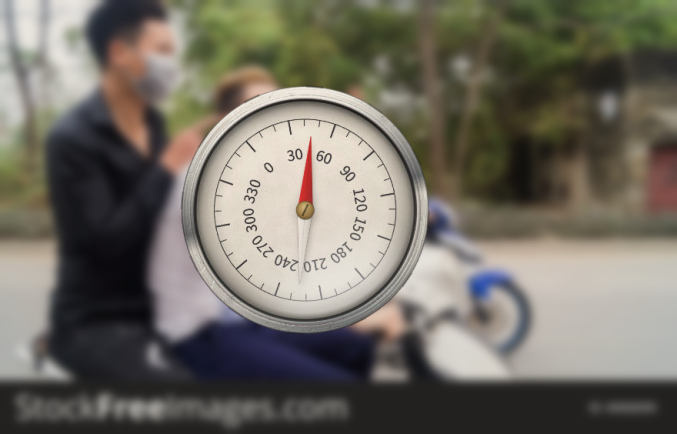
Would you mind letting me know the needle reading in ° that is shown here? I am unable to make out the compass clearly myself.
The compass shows 45 °
